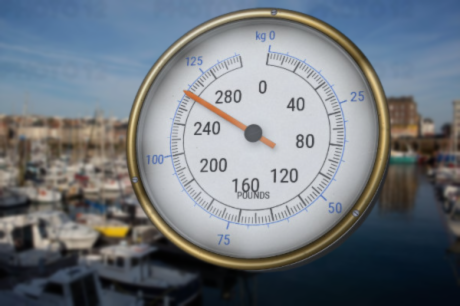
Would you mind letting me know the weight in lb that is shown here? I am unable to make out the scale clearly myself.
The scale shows 260 lb
